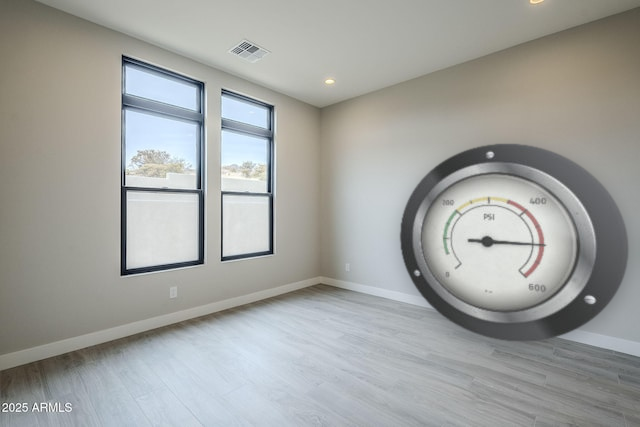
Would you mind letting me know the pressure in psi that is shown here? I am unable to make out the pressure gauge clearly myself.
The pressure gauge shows 500 psi
